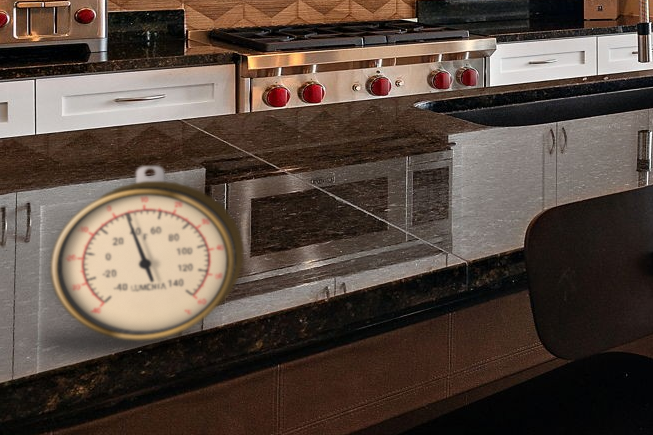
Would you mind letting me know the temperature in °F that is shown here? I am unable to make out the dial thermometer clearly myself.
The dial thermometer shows 40 °F
